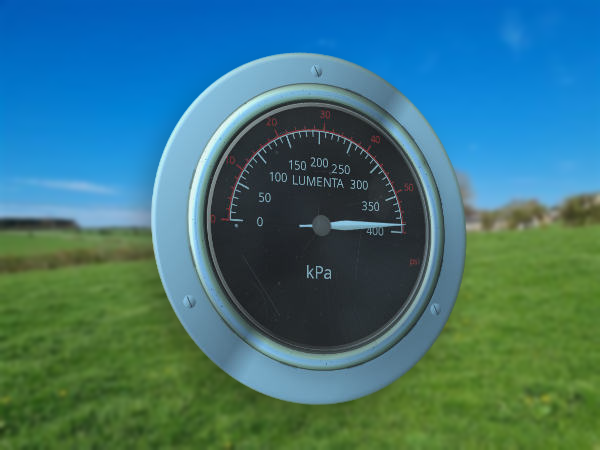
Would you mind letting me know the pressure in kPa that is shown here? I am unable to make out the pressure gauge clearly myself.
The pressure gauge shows 390 kPa
